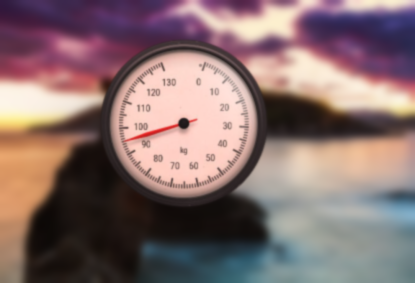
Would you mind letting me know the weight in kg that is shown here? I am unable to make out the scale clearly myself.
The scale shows 95 kg
